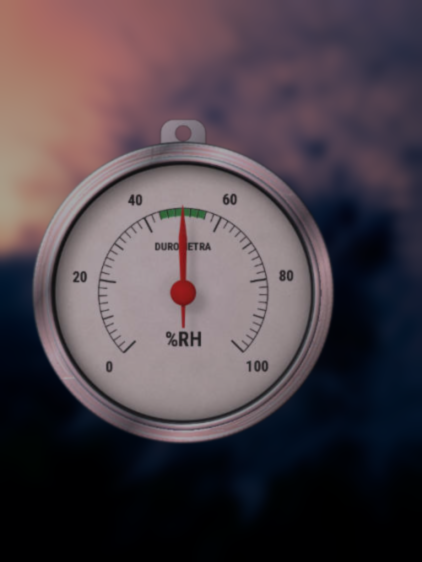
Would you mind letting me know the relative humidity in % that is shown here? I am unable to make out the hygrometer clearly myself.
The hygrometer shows 50 %
